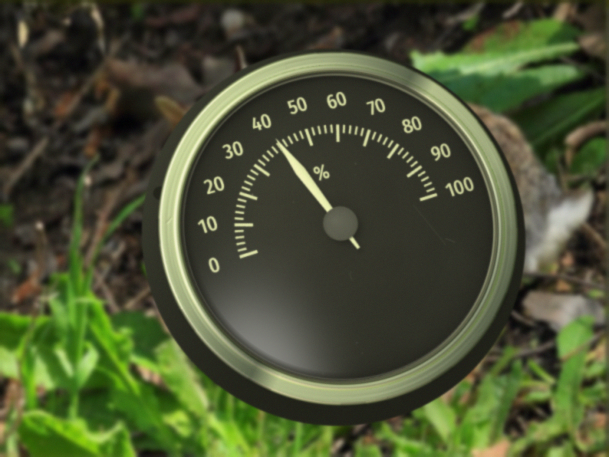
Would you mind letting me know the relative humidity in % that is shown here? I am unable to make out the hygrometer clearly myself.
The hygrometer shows 40 %
